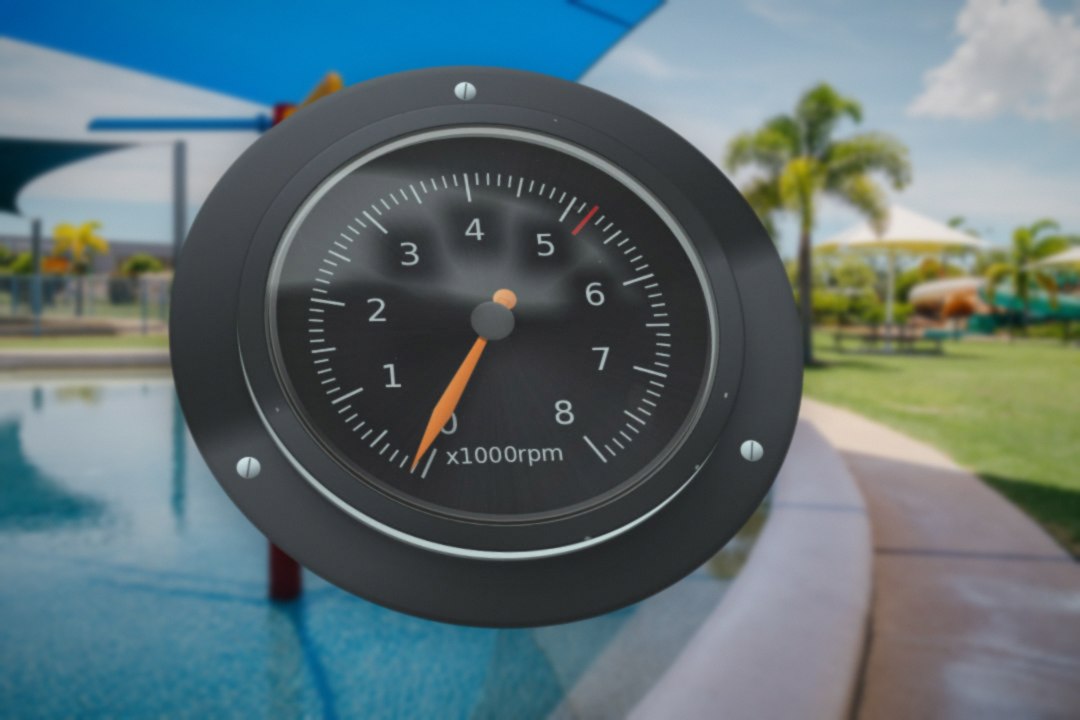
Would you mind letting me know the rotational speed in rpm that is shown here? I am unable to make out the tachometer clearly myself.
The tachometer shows 100 rpm
